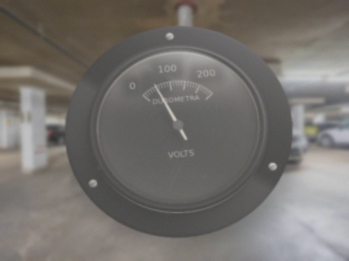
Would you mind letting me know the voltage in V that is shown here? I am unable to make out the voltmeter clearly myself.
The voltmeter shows 50 V
